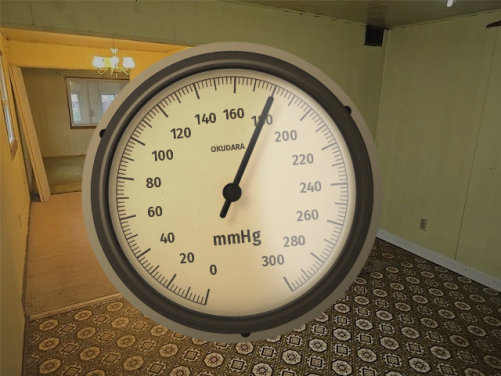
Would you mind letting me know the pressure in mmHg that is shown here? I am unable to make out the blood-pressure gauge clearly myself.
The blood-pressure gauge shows 180 mmHg
